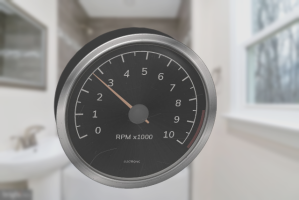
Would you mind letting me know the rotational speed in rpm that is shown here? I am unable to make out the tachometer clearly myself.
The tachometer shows 2750 rpm
